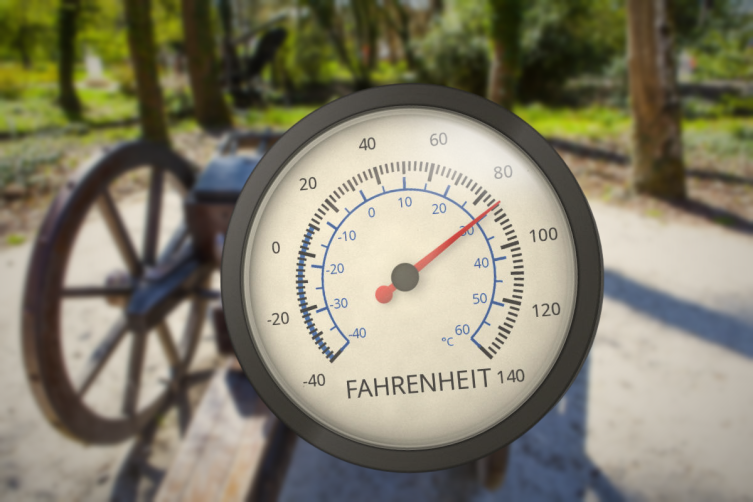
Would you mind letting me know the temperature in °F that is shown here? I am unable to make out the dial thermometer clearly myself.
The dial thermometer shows 86 °F
